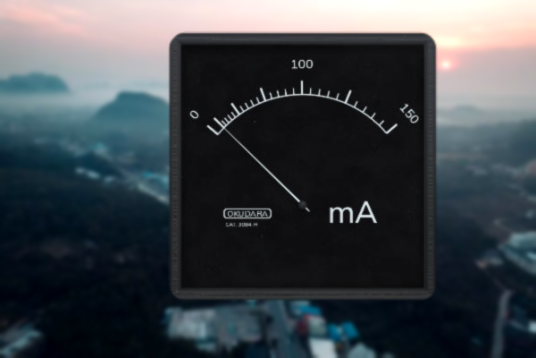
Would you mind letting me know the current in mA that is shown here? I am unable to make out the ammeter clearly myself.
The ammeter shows 25 mA
